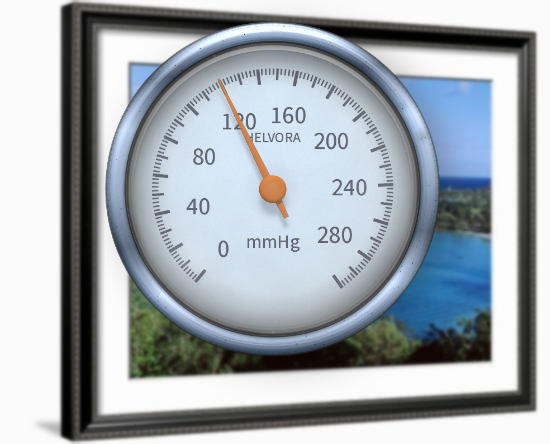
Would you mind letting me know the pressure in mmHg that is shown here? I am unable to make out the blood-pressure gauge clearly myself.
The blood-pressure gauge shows 120 mmHg
